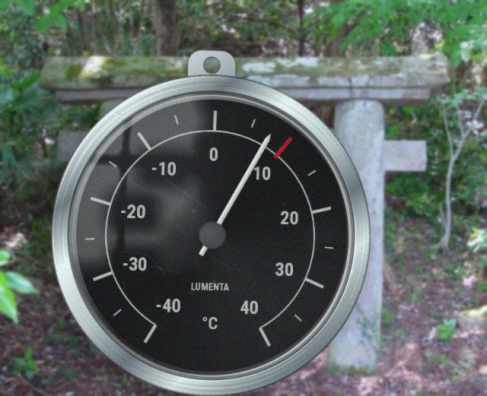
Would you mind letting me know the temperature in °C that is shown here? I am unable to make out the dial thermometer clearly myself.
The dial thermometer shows 7.5 °C
